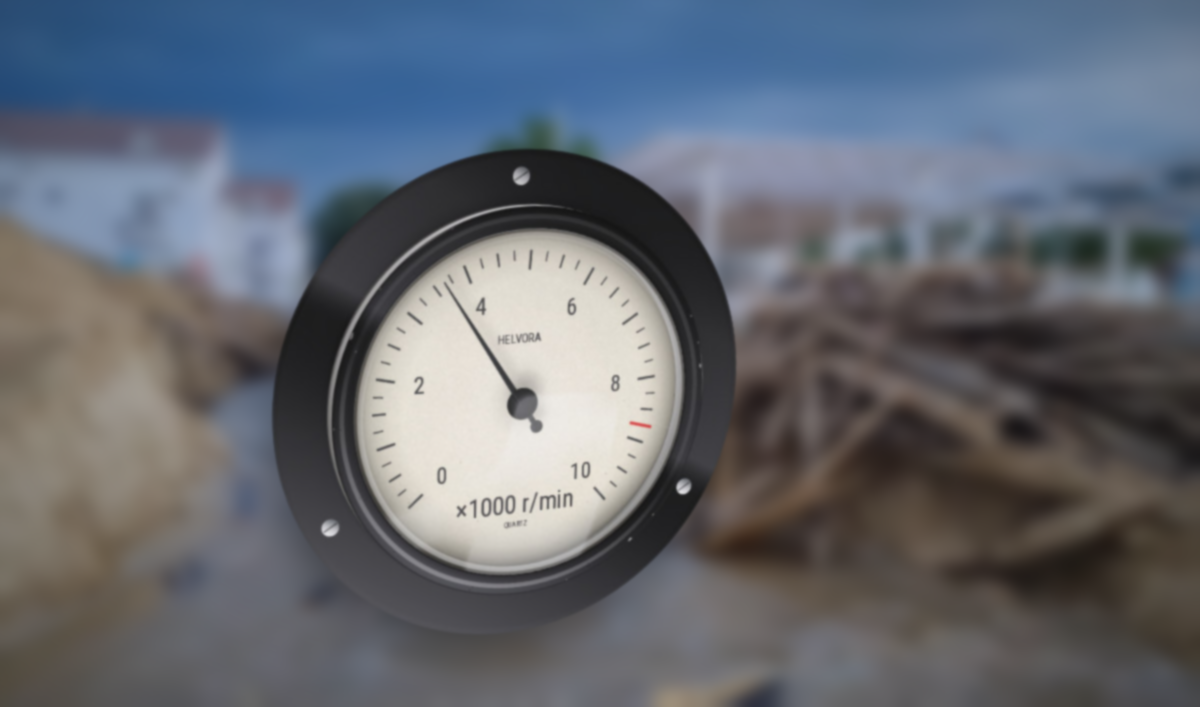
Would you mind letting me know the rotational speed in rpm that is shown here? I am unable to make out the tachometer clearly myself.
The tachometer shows 3625 rpm
